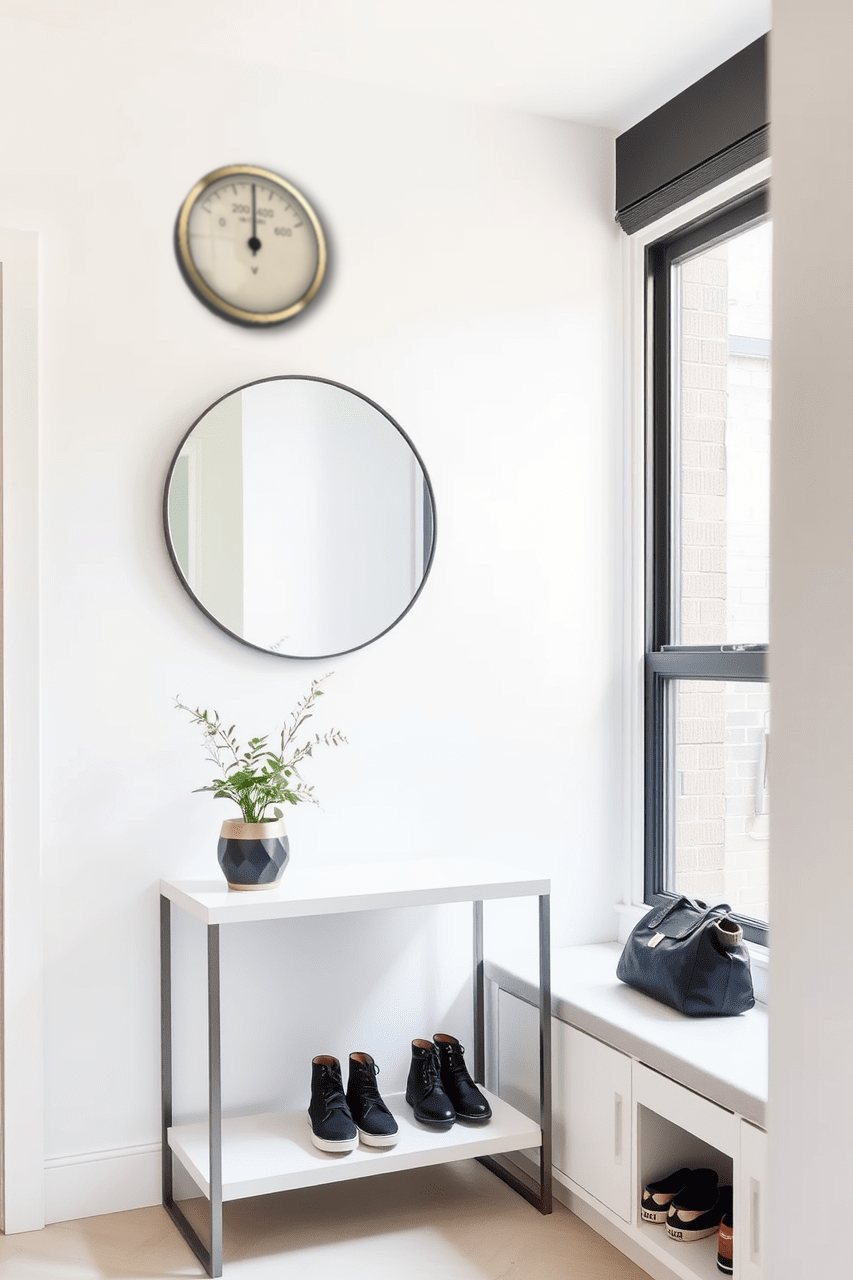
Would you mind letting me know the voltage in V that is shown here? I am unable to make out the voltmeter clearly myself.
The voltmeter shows 300 V
